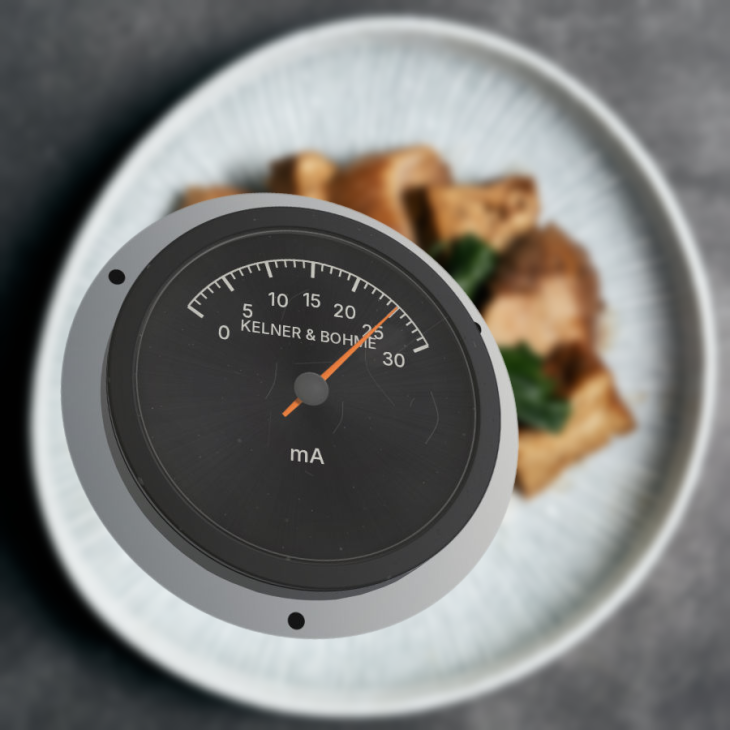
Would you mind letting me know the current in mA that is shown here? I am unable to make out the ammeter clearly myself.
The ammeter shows 25 mA
